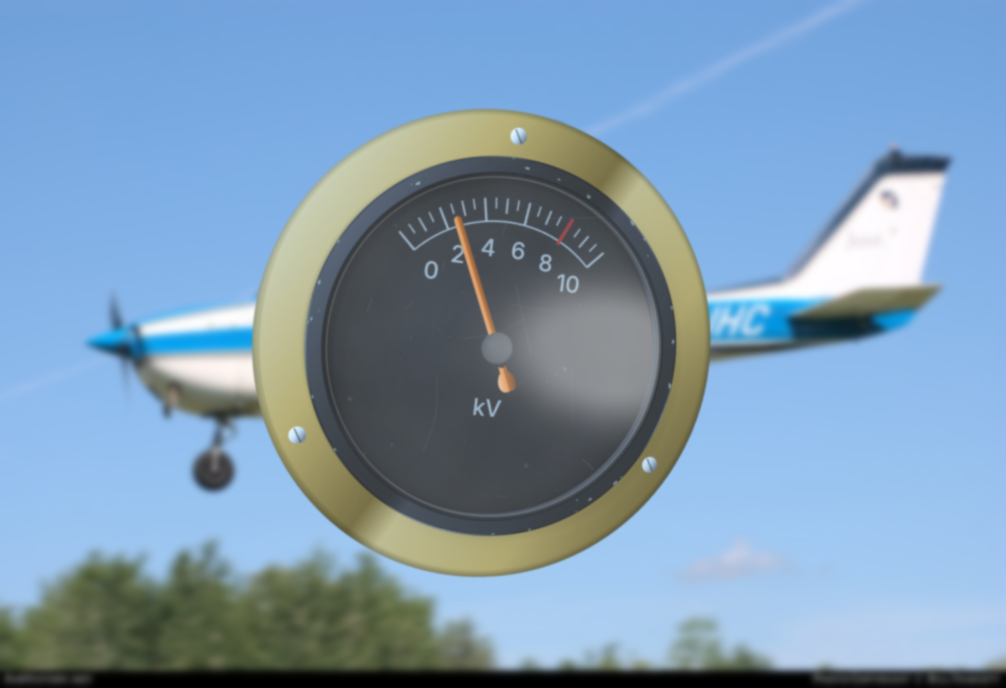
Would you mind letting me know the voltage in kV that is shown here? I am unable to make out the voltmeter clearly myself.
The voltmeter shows 2.5 kV
